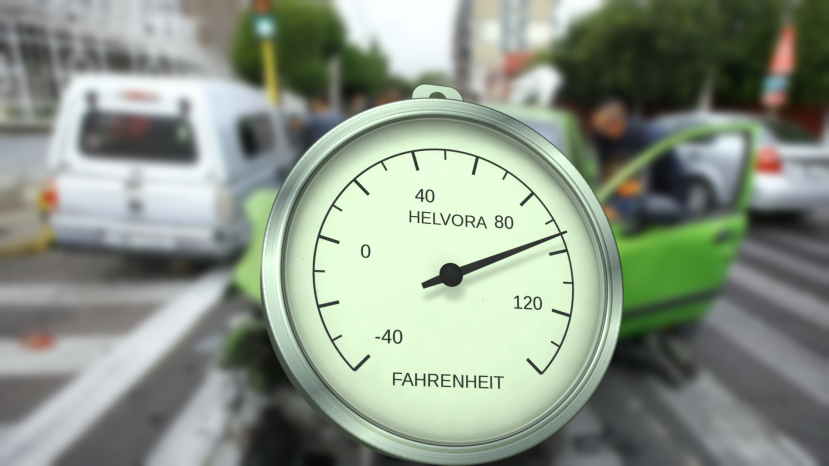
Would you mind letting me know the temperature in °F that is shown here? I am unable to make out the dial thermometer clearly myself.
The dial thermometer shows 95 °F
